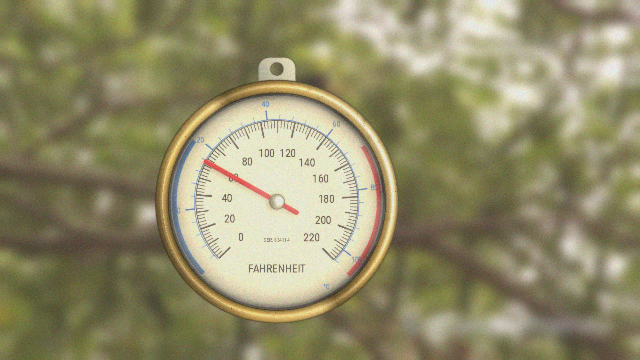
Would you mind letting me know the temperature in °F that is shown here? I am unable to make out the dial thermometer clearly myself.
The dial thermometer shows 60 °F
